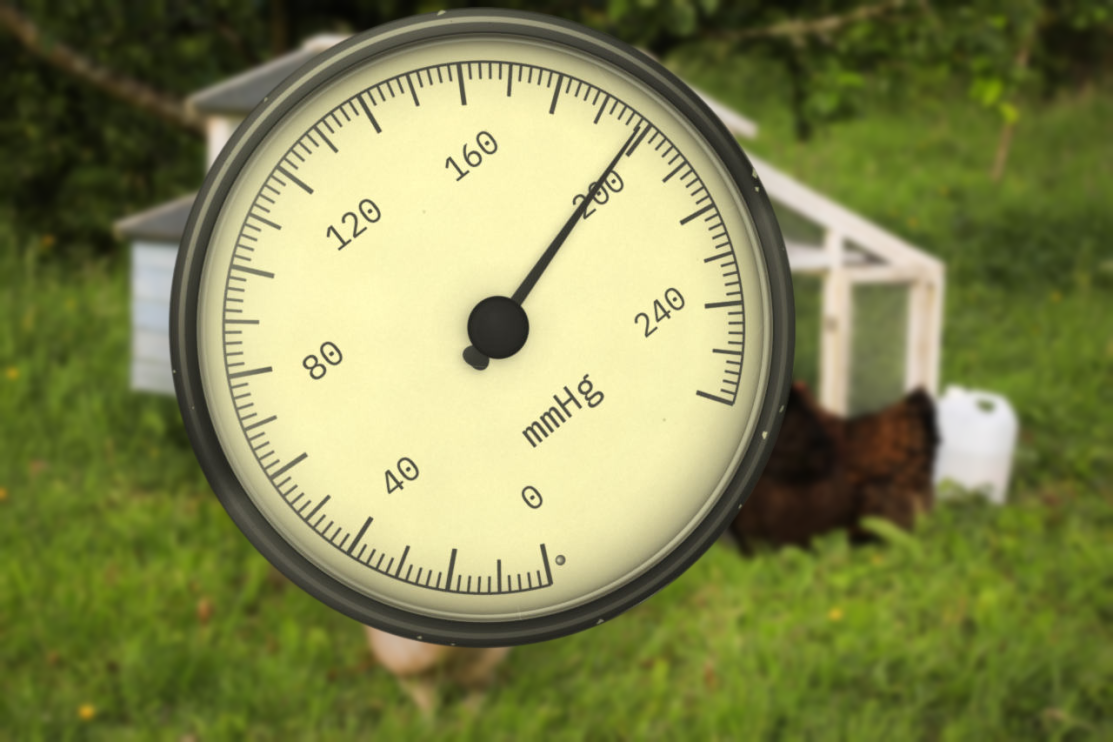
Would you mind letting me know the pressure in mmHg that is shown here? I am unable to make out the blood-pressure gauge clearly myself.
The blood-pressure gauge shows 198 mmHg
